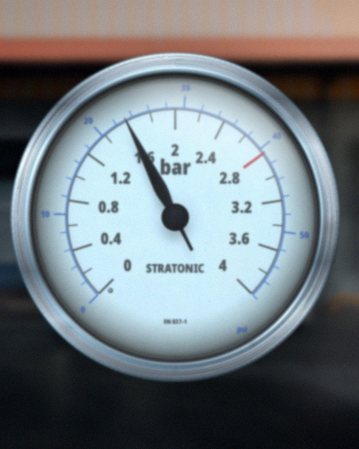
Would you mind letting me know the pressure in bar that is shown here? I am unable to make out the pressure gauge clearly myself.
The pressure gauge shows 1.6 bar
